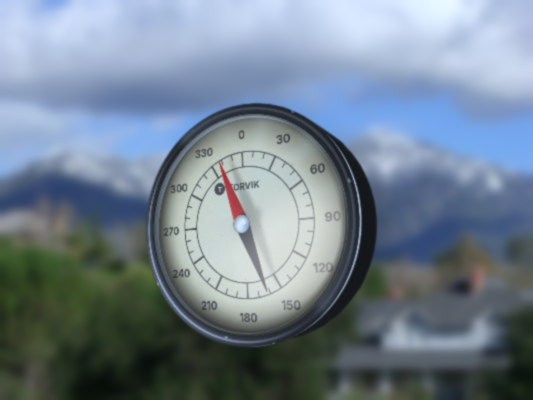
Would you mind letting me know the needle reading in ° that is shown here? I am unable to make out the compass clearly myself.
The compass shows 340 °
